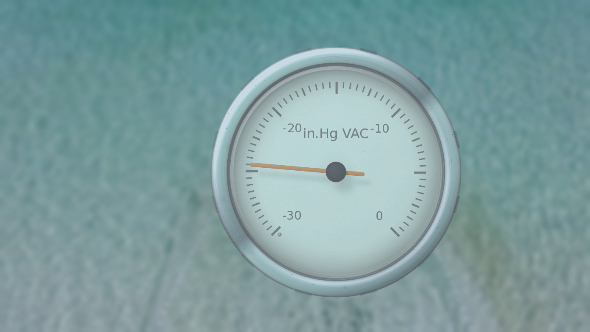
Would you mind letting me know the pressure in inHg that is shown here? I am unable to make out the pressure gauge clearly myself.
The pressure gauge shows -24.5 inHg
